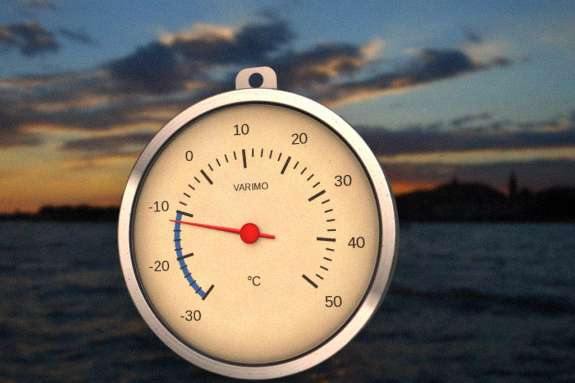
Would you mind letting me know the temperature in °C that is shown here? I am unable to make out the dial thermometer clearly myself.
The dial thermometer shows -12 °C
